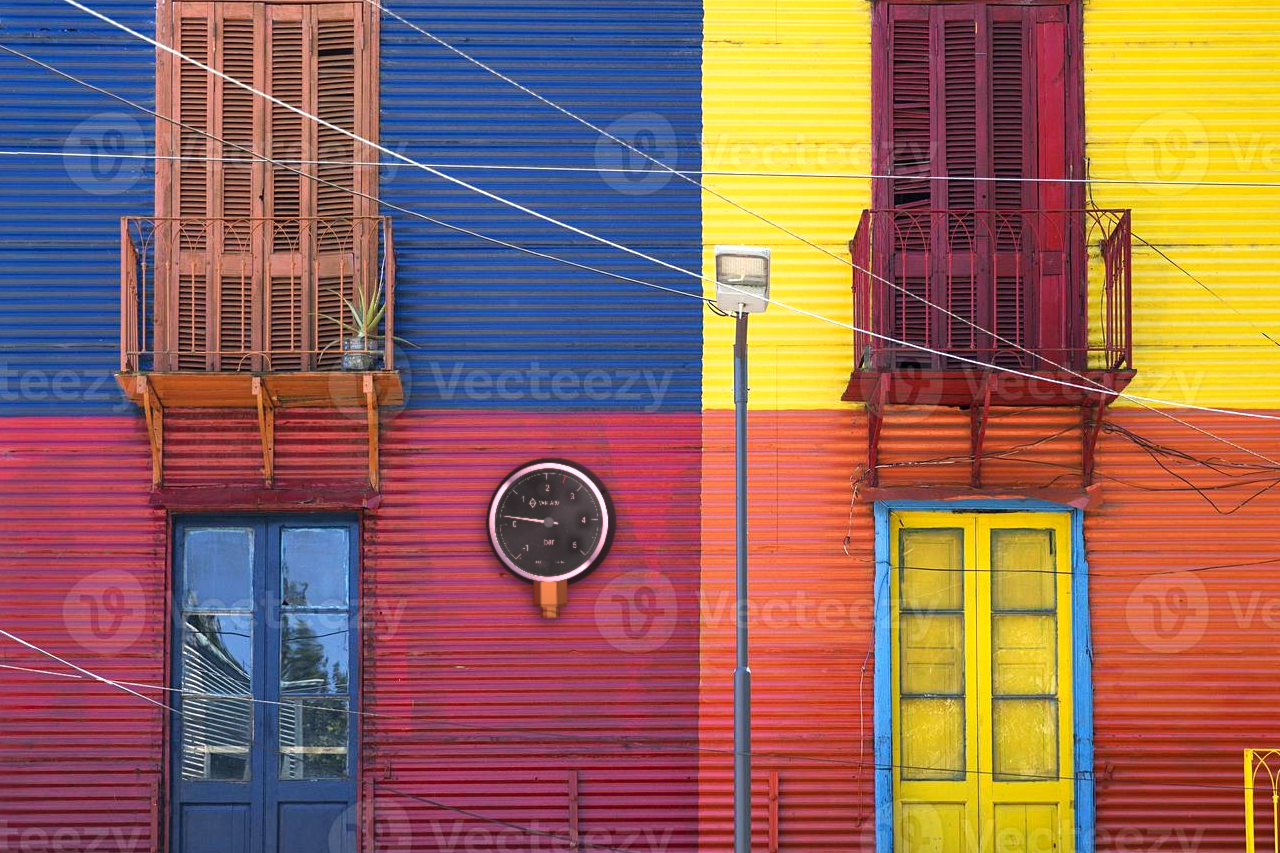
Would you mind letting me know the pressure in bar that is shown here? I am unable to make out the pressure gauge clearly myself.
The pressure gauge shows 0.25 bar
